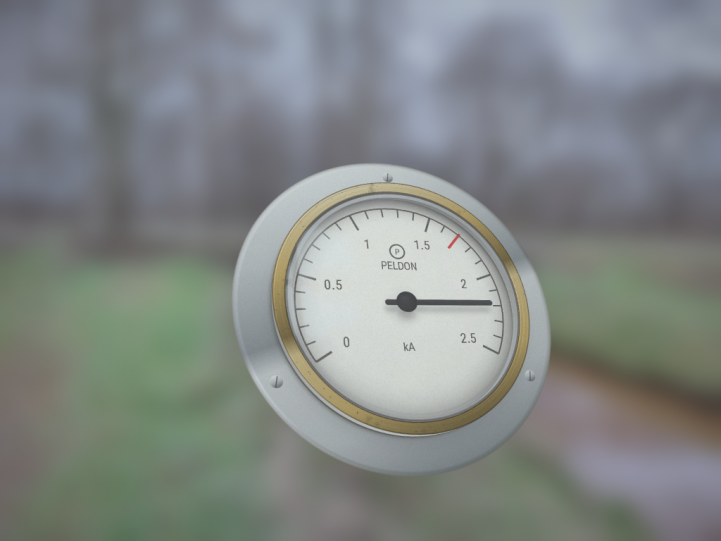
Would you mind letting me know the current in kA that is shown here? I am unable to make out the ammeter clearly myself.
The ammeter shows 2.2 kA
